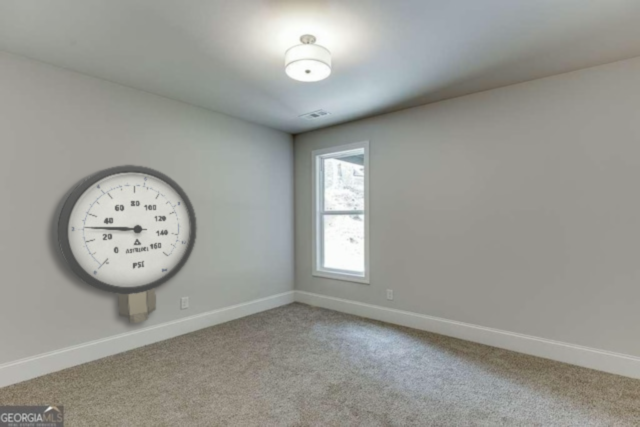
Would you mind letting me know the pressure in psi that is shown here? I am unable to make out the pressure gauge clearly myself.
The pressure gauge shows 30 psi
